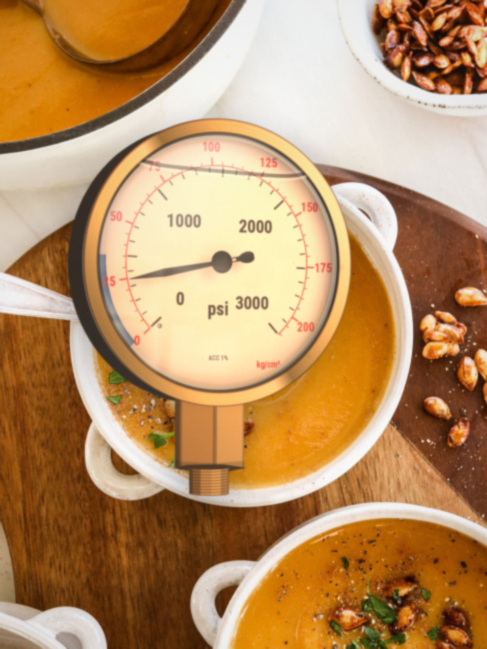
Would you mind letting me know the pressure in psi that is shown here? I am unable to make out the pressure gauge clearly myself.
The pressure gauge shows 350 psi
